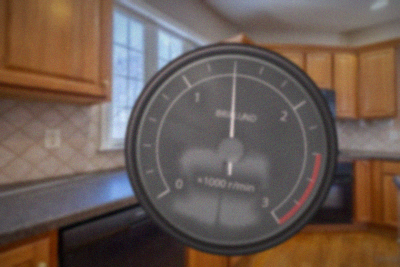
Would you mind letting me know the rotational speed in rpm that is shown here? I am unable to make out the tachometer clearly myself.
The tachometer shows 1400 rpm
